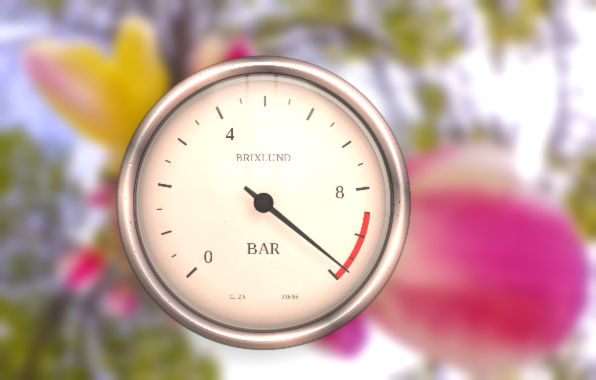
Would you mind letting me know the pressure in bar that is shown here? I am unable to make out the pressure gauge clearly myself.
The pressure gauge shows 9.75 bar
